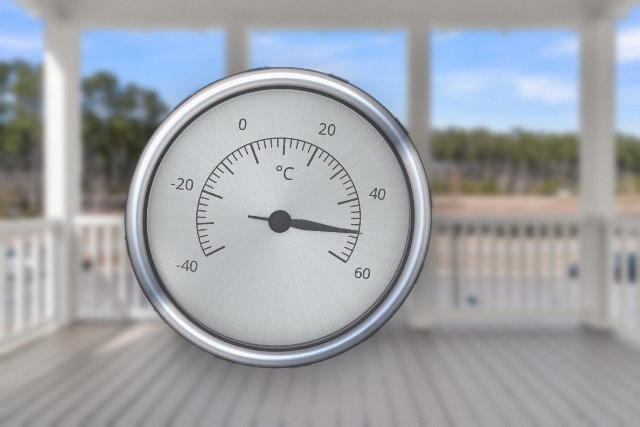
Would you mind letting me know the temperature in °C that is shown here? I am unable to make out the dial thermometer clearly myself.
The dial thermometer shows 50 °C
